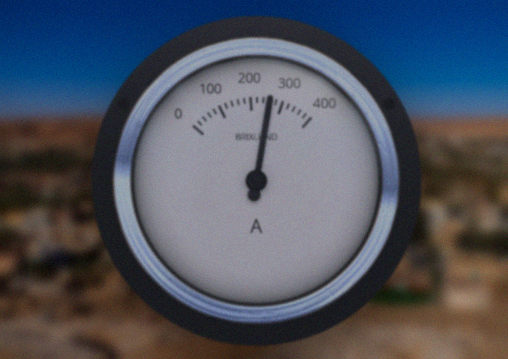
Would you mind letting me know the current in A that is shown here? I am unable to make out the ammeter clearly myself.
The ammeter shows 260 A
